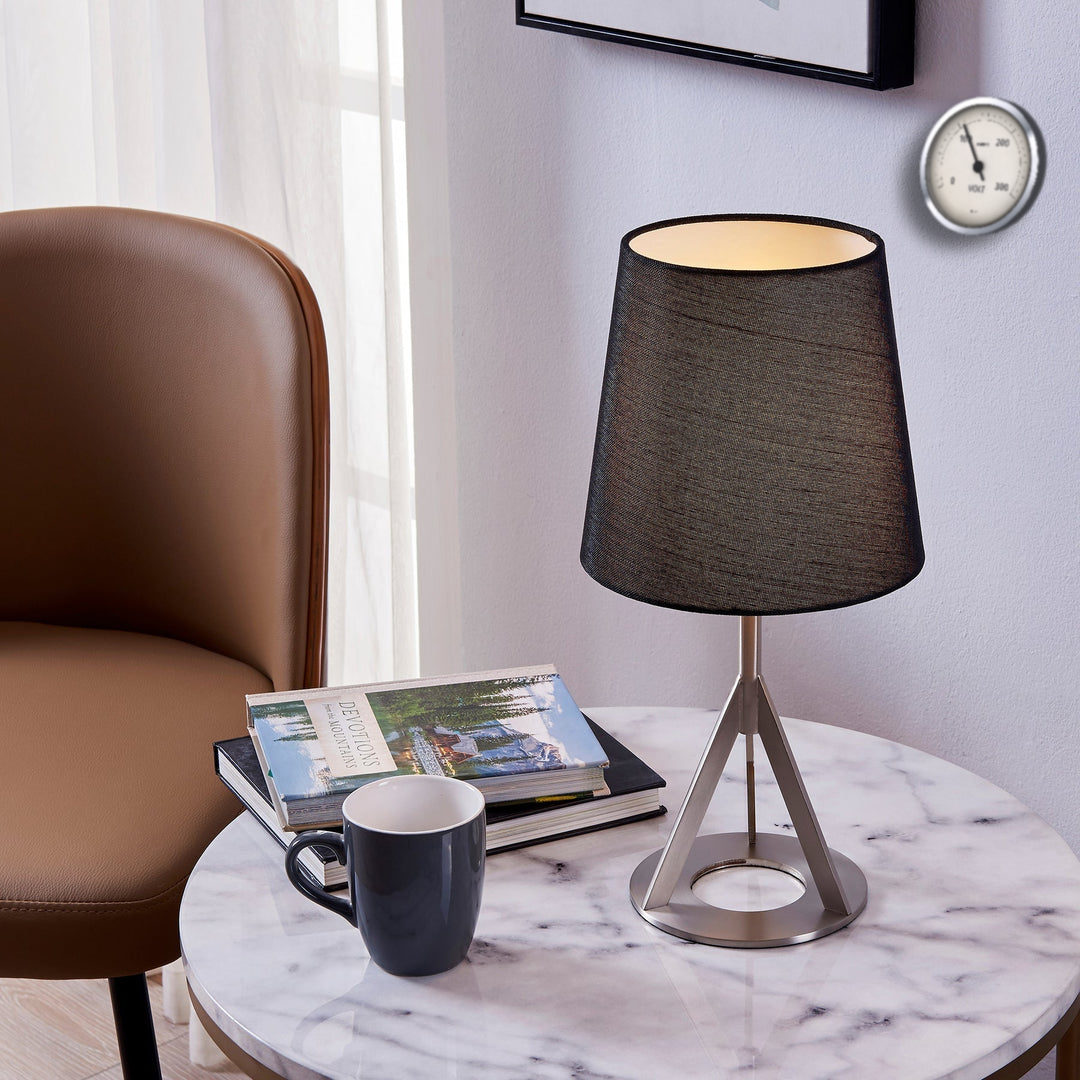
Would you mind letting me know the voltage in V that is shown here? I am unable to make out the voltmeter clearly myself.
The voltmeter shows 110 V
